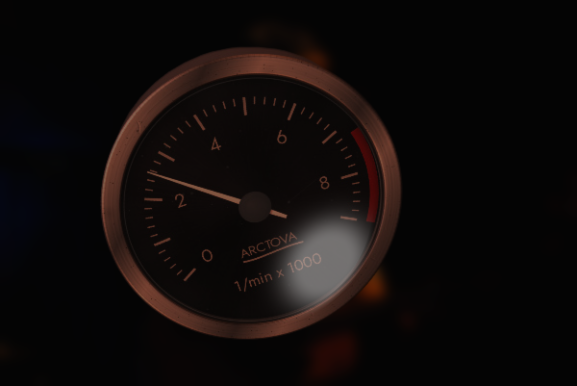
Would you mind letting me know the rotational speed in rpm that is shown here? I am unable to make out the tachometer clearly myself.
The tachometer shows 2600 rpm
